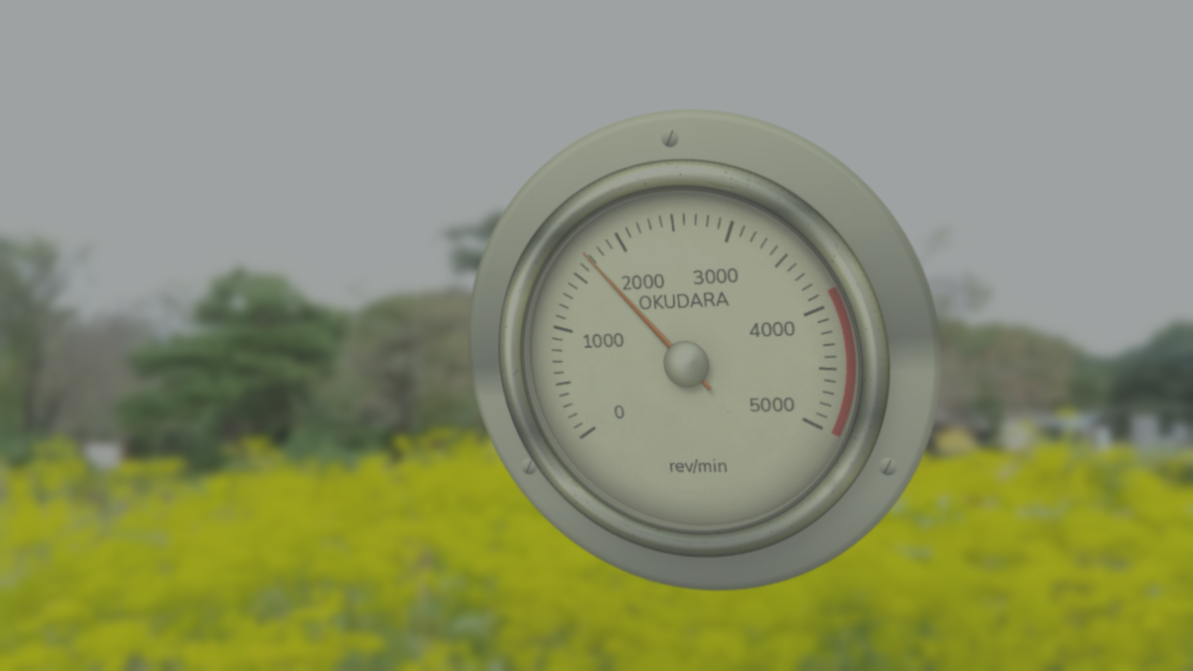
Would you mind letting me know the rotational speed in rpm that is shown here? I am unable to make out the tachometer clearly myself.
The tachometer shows 1700 rpm
